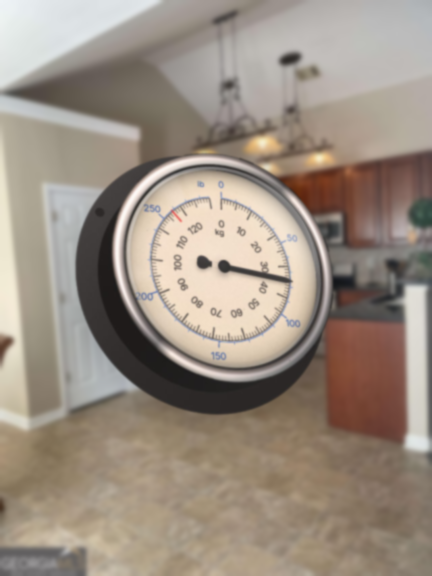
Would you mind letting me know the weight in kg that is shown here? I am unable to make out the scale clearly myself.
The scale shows 35 kg
